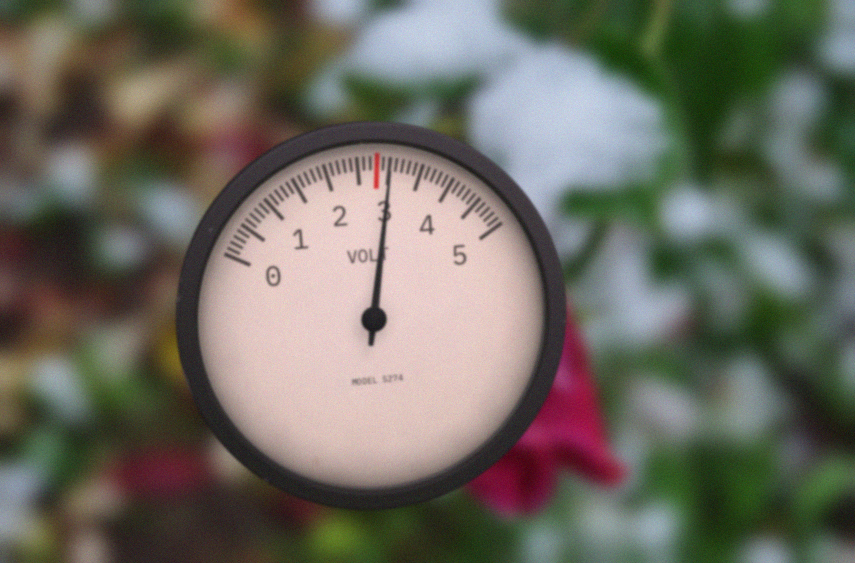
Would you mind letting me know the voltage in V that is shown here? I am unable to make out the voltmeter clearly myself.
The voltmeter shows 3 V
